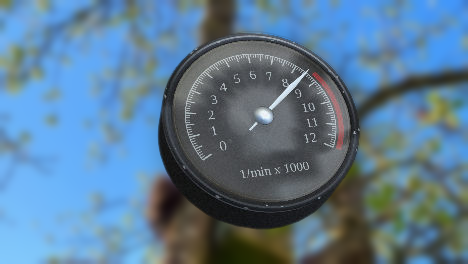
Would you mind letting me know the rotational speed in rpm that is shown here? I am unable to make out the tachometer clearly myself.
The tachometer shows 8500 rpm
